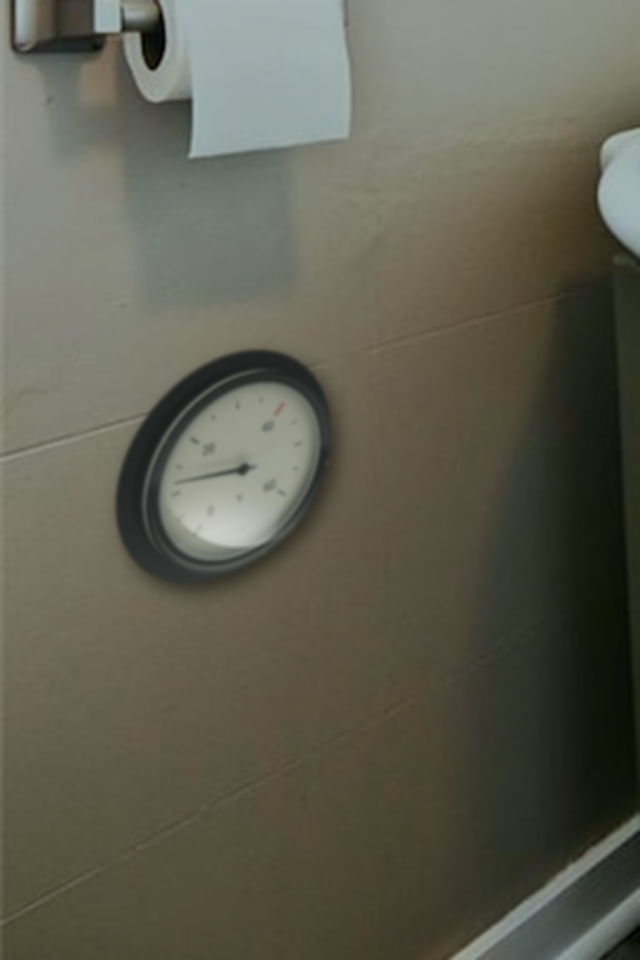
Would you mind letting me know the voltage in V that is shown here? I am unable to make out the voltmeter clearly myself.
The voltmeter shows 12.5 V
